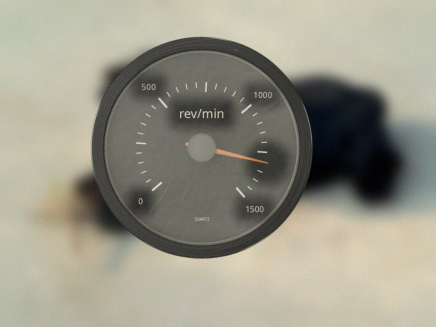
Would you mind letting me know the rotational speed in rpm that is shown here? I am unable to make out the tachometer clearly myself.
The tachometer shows 1300 rpm
